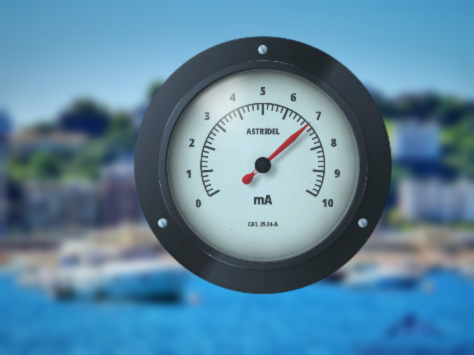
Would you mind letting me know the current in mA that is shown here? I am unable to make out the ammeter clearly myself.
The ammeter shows 7 mA
